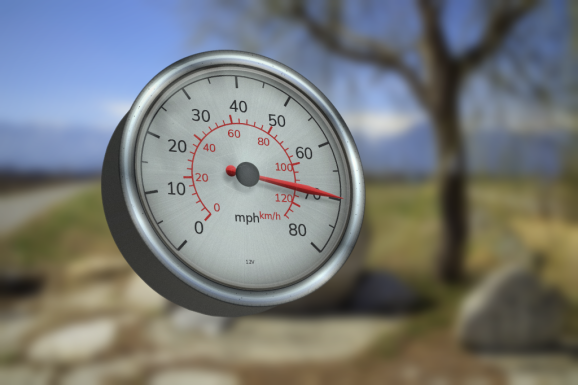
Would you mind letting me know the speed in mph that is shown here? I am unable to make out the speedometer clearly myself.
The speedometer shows 70 mph
